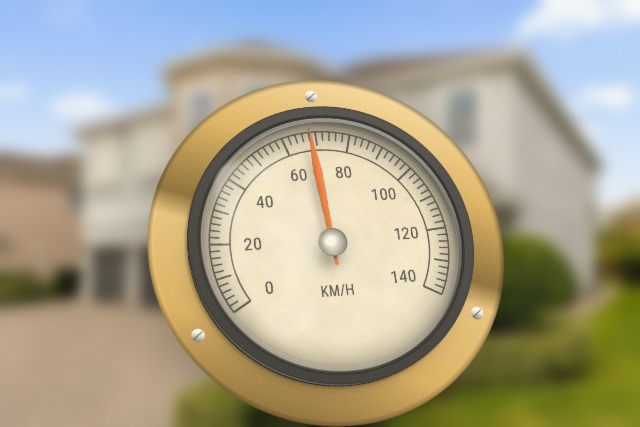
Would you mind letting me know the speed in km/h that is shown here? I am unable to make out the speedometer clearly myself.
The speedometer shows 68 km/h
